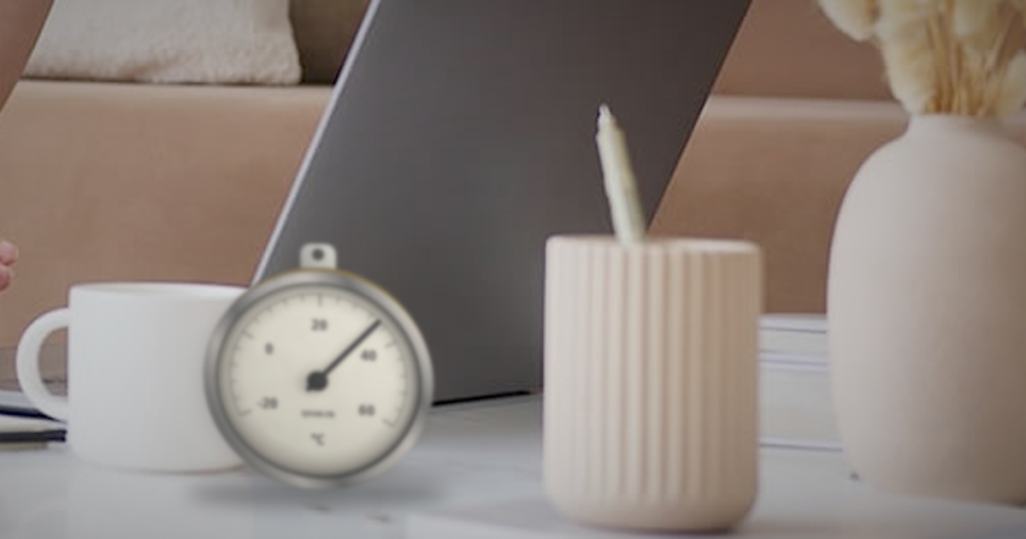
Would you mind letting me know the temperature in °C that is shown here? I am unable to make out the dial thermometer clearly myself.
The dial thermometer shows 34 °C
